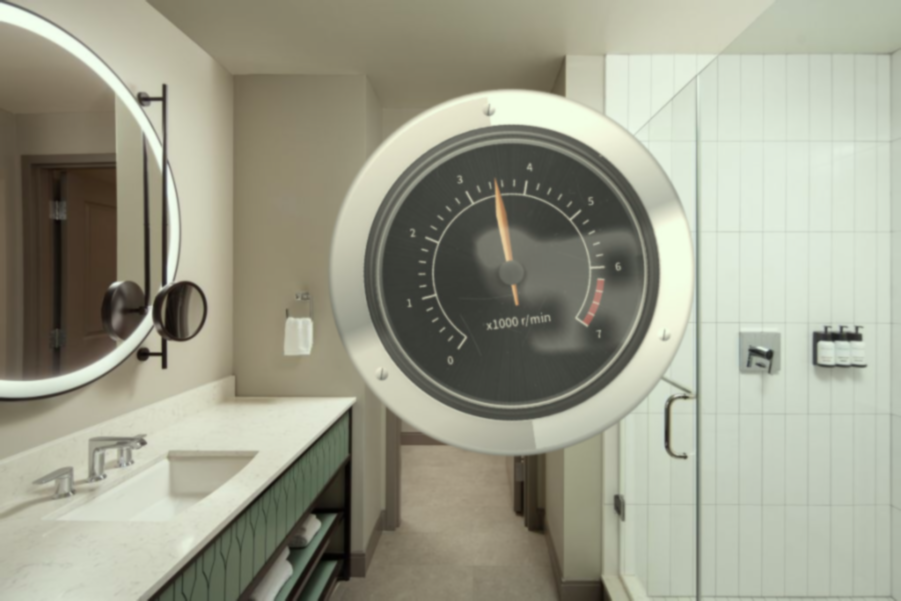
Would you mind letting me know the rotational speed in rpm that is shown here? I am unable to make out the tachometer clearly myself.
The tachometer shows 3500 rpm
